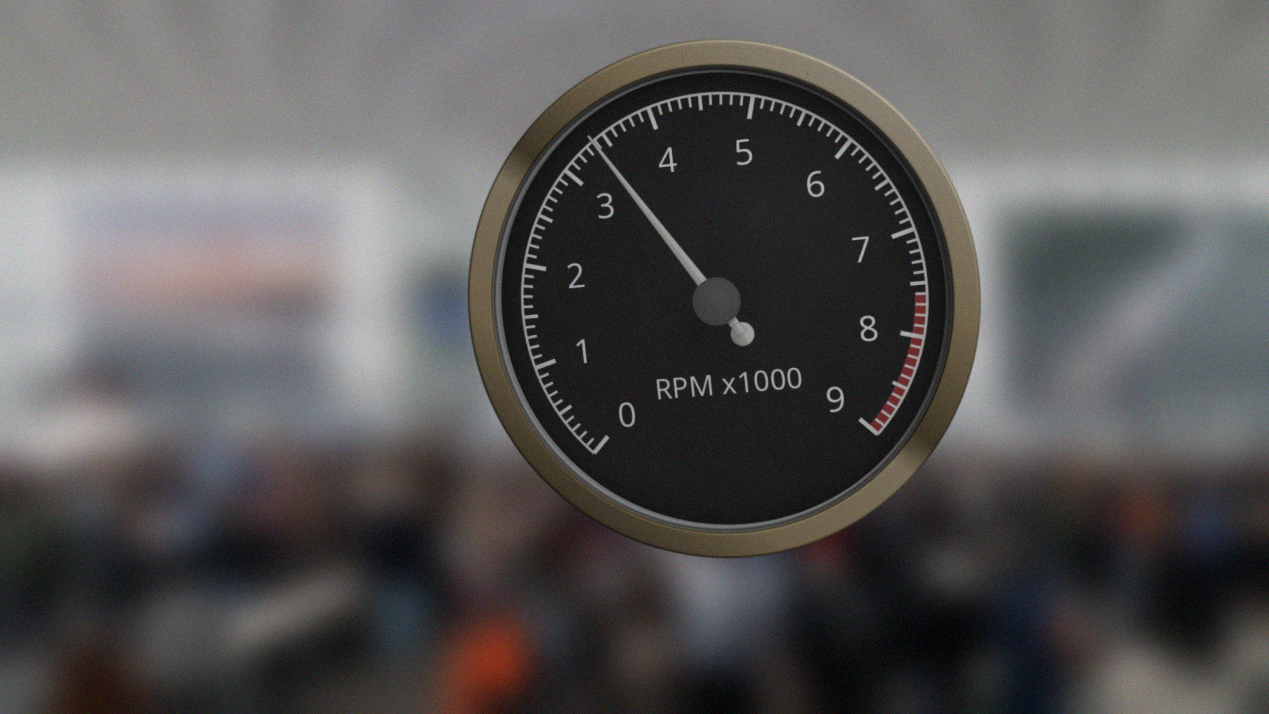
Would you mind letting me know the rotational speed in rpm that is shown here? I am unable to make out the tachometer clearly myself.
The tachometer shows 3400 rpm
